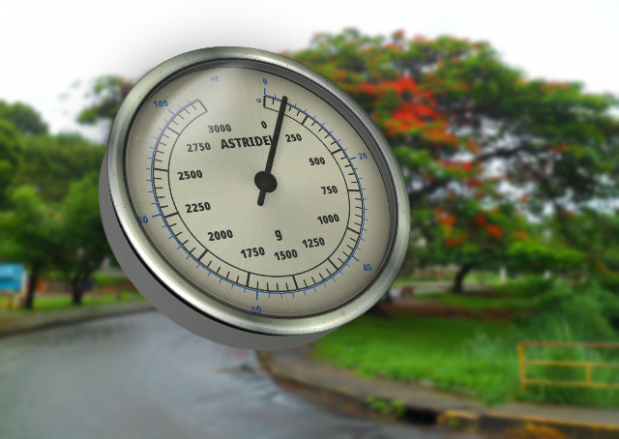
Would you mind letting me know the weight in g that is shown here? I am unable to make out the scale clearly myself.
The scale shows 100 g
